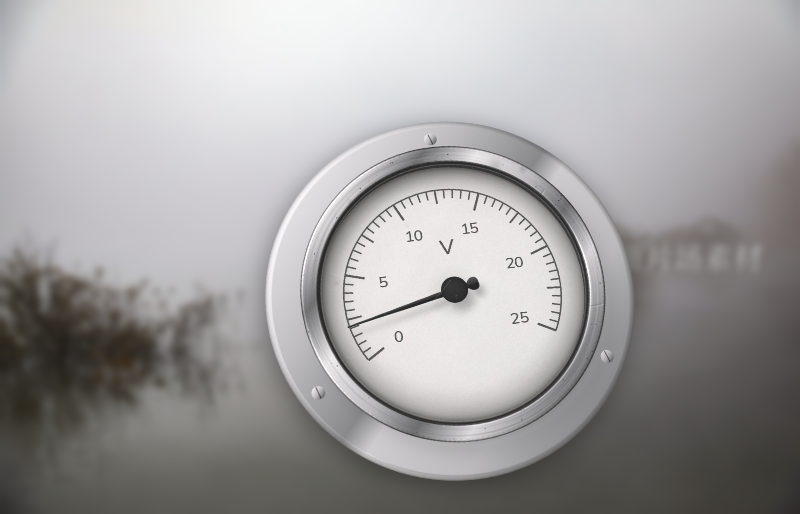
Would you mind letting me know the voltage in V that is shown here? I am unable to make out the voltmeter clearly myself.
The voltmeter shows 2 V
